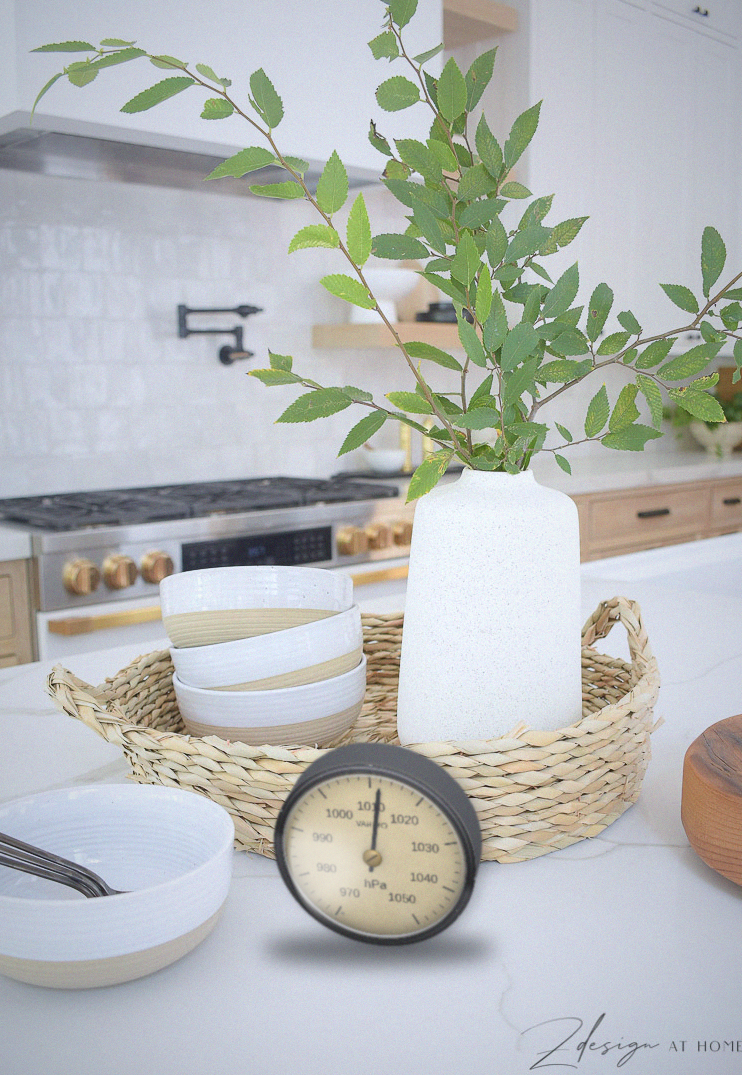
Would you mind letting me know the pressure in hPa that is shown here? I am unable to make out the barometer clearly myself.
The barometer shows 1012 hPa
